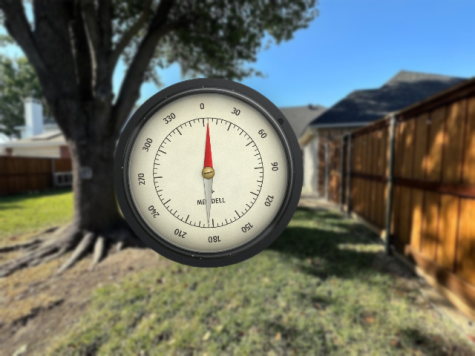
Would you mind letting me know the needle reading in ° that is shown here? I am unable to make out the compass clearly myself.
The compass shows 5 °
